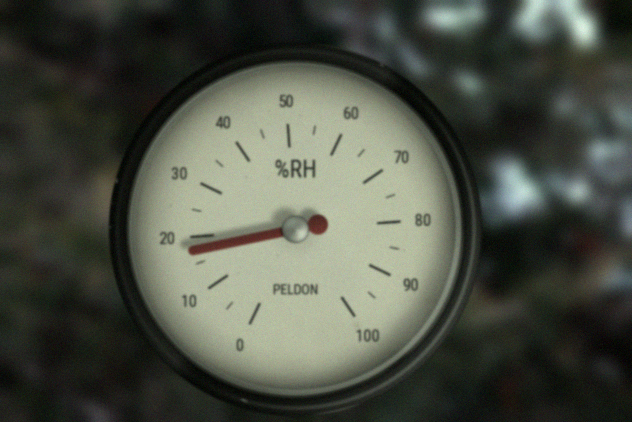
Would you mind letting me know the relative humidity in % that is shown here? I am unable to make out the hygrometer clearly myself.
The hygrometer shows 17.5 %
